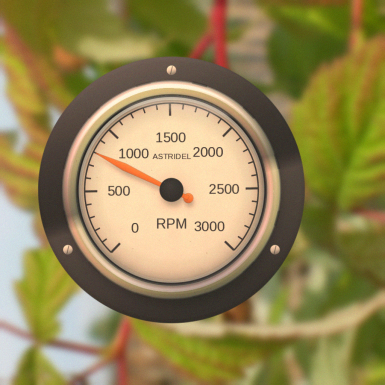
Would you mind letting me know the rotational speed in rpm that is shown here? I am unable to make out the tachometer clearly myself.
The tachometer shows 800 rpm
